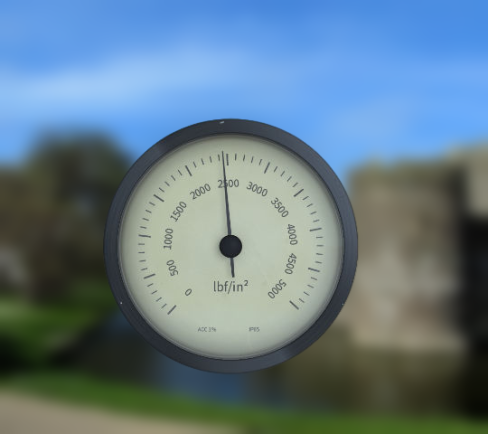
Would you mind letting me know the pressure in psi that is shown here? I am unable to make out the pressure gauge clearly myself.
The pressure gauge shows 2450 psi
